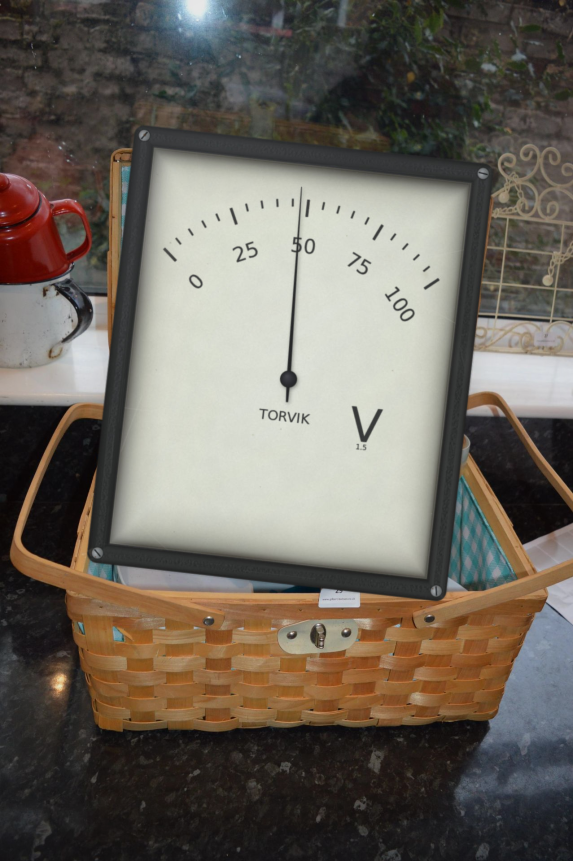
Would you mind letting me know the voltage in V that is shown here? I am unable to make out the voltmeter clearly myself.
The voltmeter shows 47.5 V
